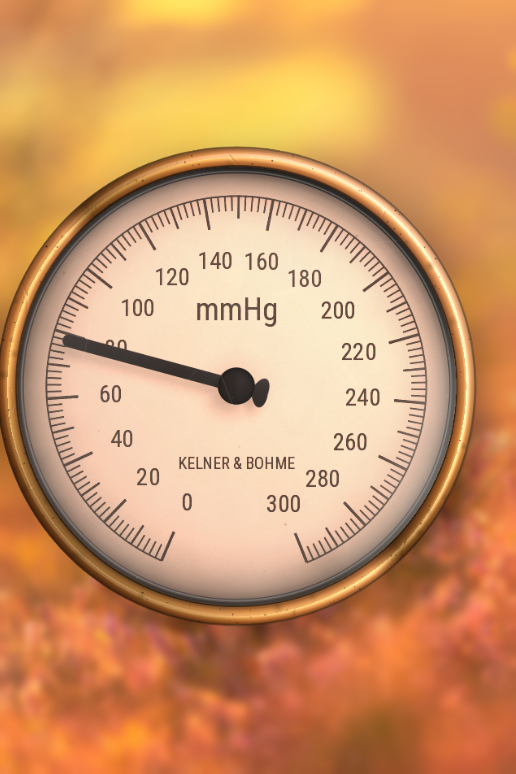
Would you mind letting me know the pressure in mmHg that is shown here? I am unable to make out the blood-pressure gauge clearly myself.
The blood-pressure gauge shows 78 mmHg
